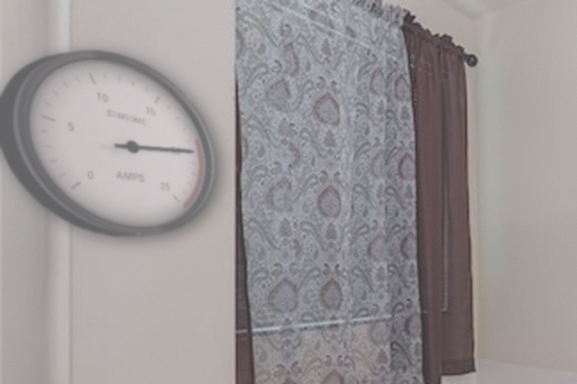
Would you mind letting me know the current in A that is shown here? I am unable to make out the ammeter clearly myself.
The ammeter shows 20 A
